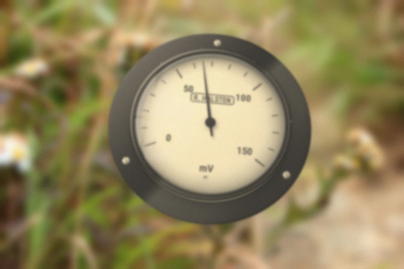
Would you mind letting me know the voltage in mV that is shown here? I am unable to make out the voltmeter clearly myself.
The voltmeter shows 65 mV
